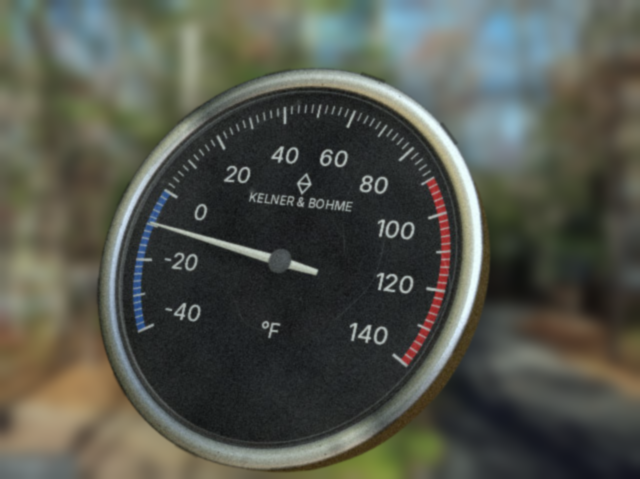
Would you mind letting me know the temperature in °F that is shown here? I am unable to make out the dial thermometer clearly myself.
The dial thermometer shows -10 °F
